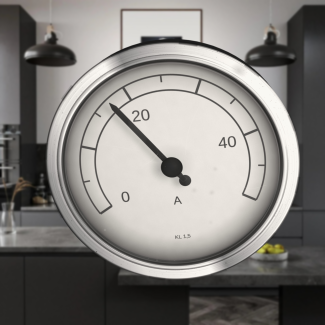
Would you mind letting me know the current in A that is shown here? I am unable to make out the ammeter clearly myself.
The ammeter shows 17.5 A
